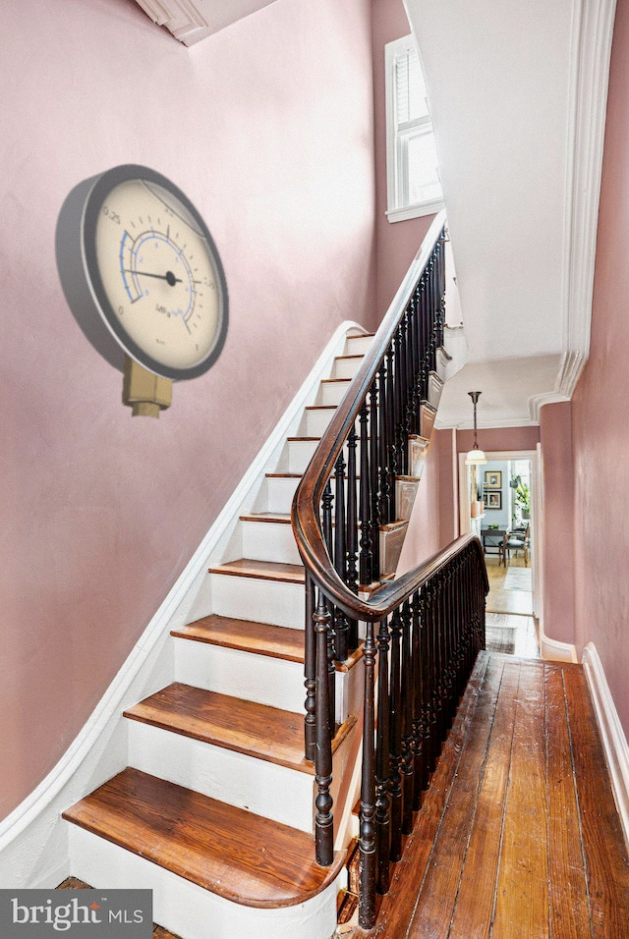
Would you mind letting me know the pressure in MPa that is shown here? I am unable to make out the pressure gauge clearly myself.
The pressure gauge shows 0.1 MPa
